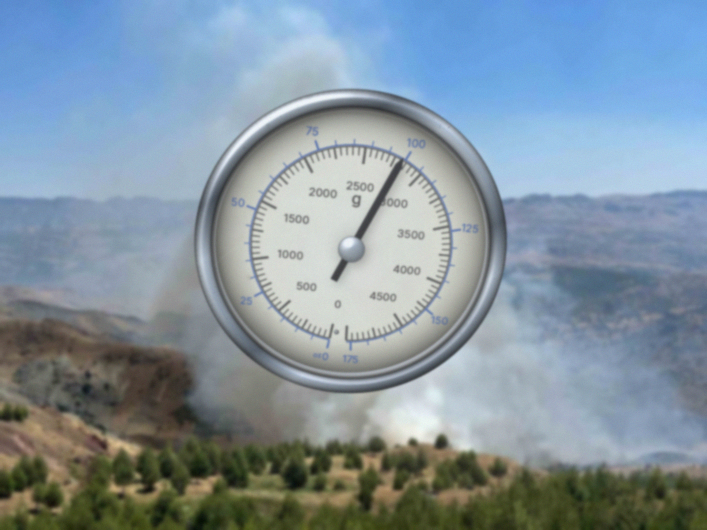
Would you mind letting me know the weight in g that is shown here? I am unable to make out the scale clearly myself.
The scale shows 2800 g
